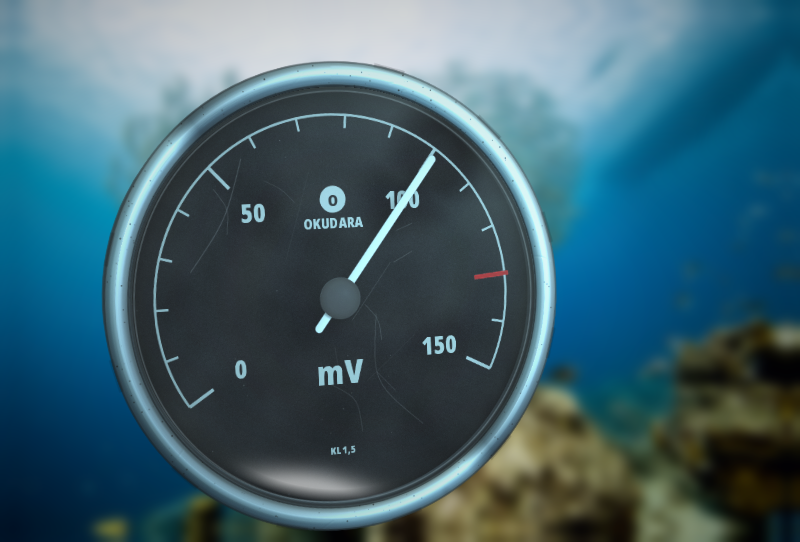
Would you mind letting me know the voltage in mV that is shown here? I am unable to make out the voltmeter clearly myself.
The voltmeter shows 100 mV
